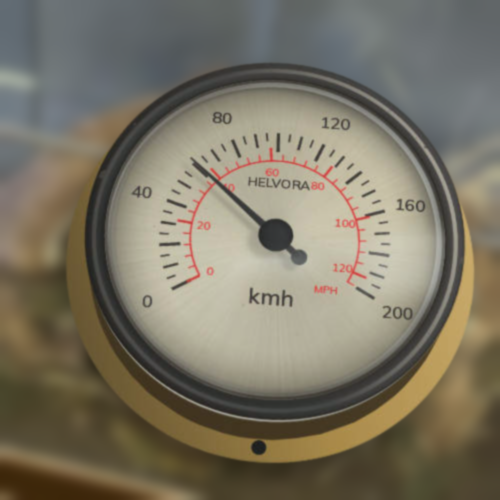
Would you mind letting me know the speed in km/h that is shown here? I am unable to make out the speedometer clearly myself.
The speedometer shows 60 km/h
